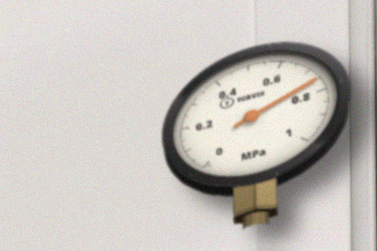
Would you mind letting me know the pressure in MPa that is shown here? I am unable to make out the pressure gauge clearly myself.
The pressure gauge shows 0.75 MPa
